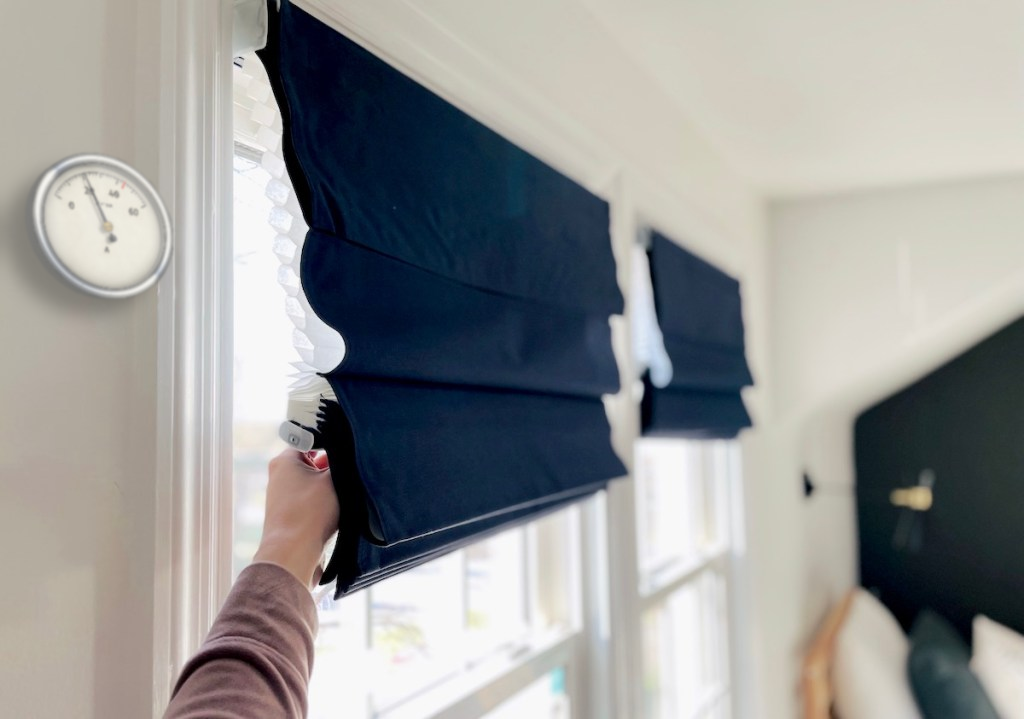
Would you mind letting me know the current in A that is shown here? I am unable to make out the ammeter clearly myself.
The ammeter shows 20 A
